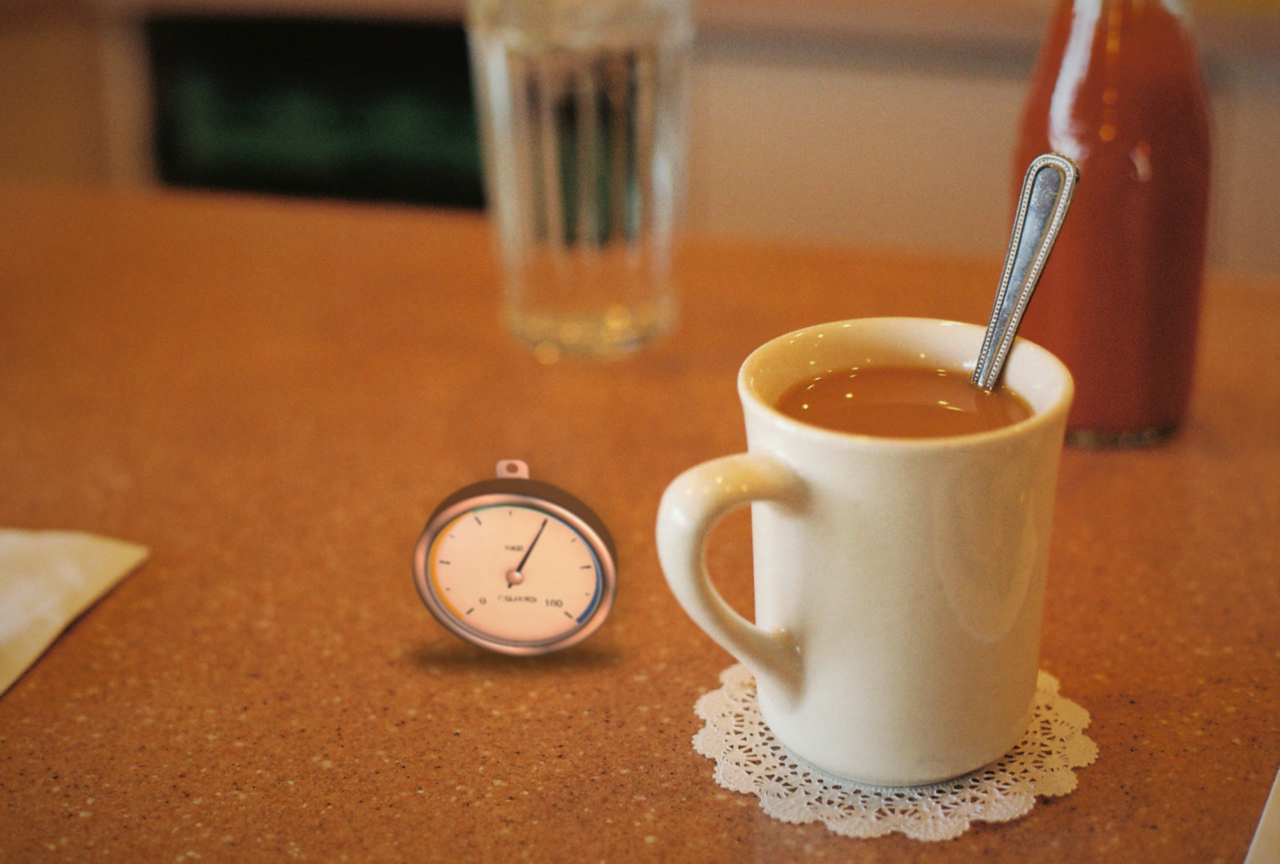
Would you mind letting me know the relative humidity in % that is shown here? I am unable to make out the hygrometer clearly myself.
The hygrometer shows 60 %
